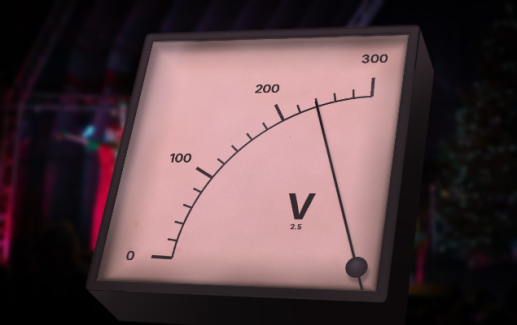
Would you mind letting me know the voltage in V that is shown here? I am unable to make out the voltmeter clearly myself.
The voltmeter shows 240 V
